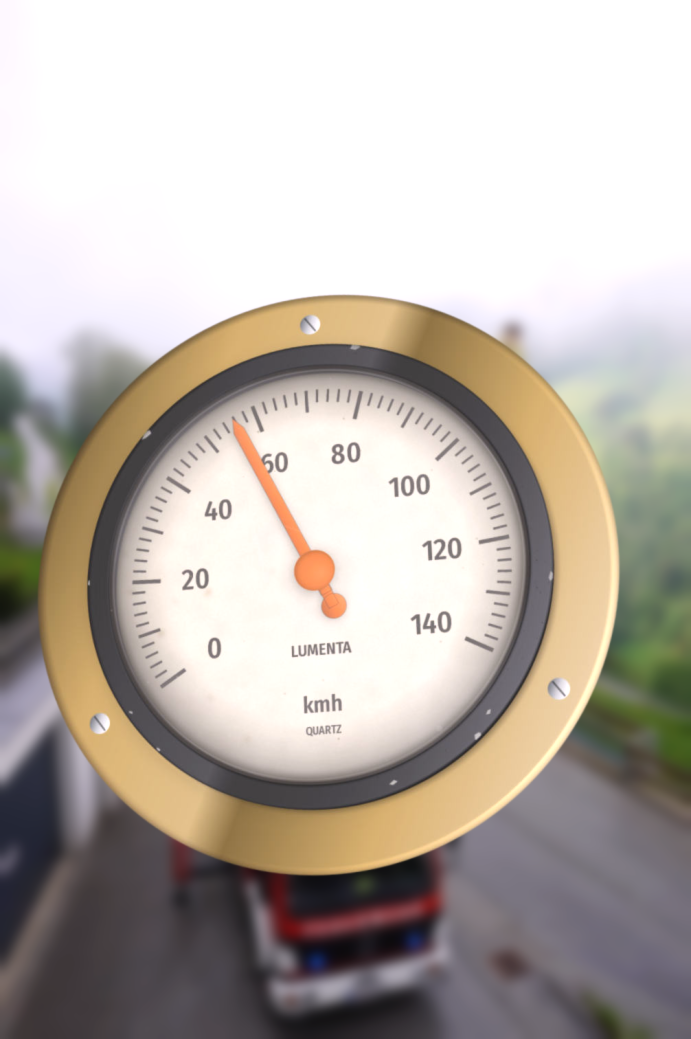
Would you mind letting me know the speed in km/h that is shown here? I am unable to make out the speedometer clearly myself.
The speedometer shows 56 km/h
